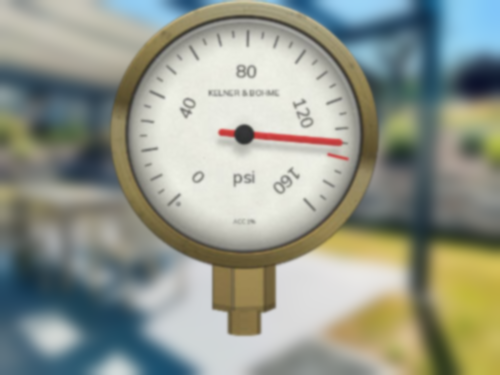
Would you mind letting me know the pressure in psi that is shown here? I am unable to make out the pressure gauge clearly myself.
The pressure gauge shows 135 psi
